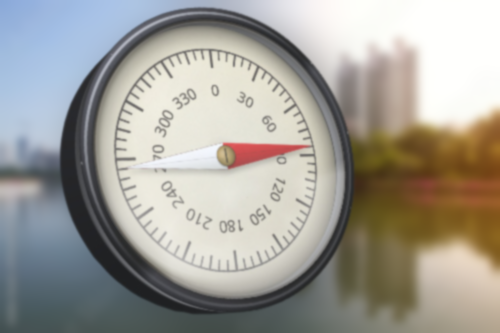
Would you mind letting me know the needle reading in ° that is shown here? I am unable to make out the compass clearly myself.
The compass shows 85 °
